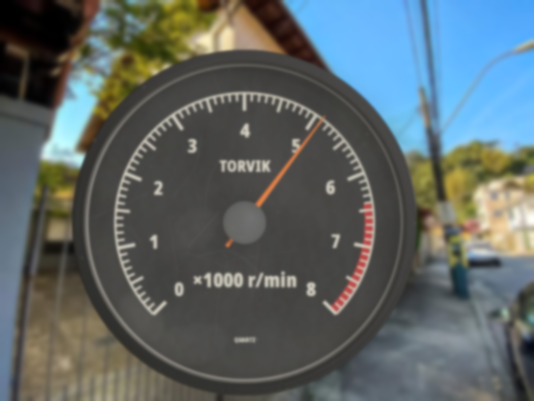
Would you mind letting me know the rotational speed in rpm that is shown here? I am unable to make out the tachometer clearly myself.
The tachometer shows 5100 rpm
